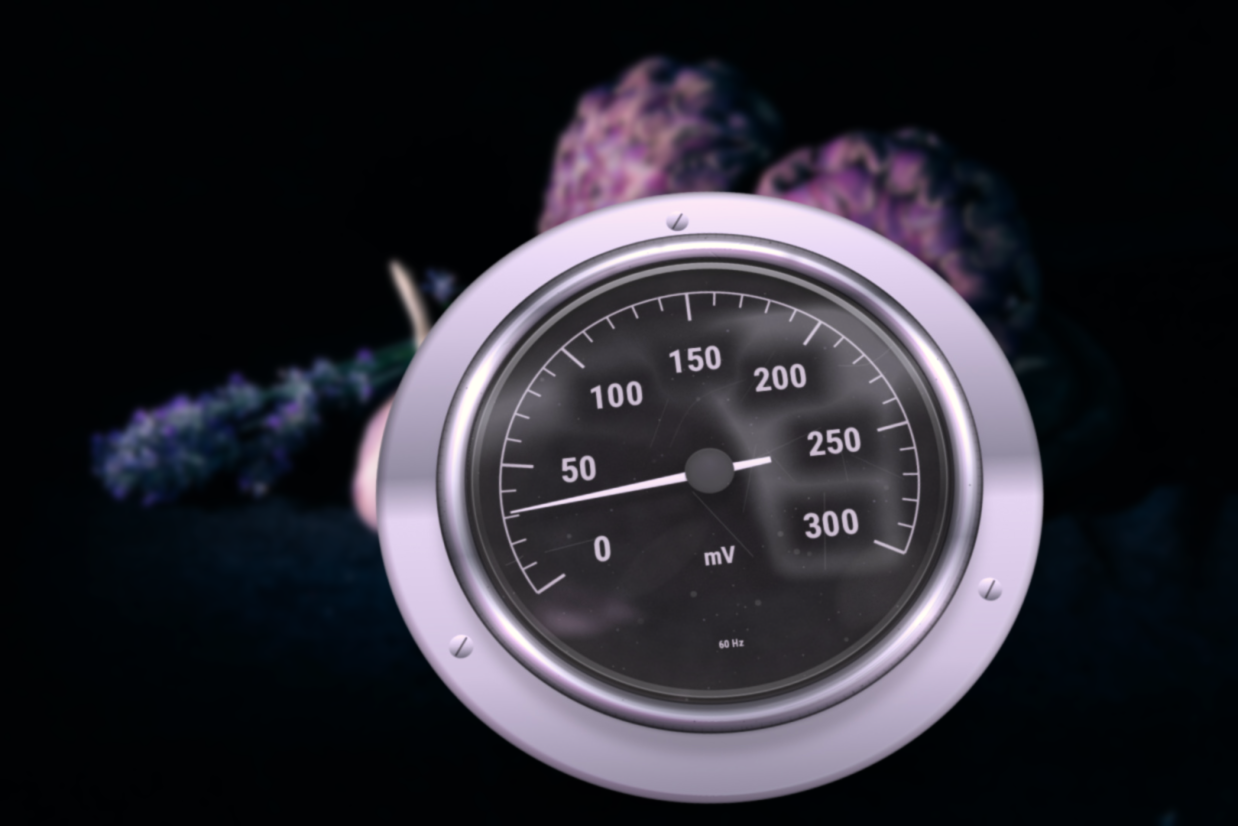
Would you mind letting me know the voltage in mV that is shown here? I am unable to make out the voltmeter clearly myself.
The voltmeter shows 30 mV
